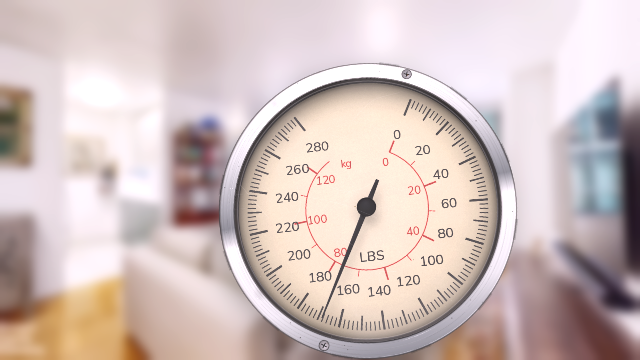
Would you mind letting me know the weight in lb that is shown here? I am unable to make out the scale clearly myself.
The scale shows 168 lb
